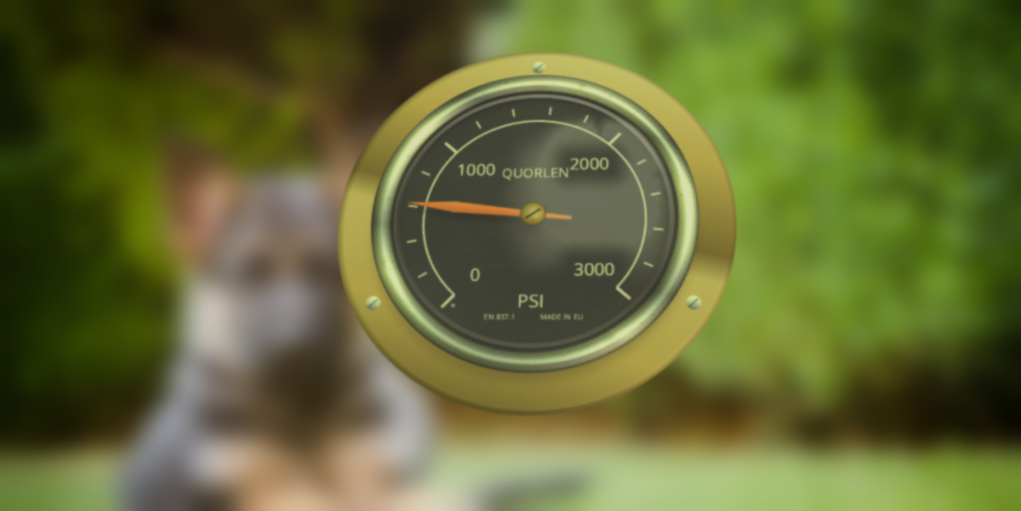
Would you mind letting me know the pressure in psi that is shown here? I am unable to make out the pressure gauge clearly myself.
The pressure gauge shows 600 psi
